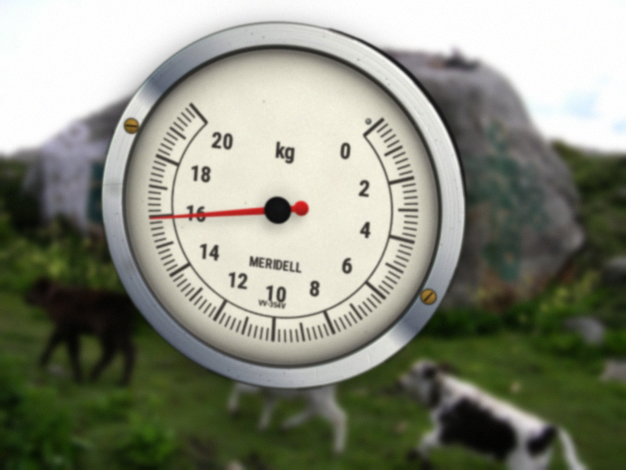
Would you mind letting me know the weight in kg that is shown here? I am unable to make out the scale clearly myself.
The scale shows 16 kg
